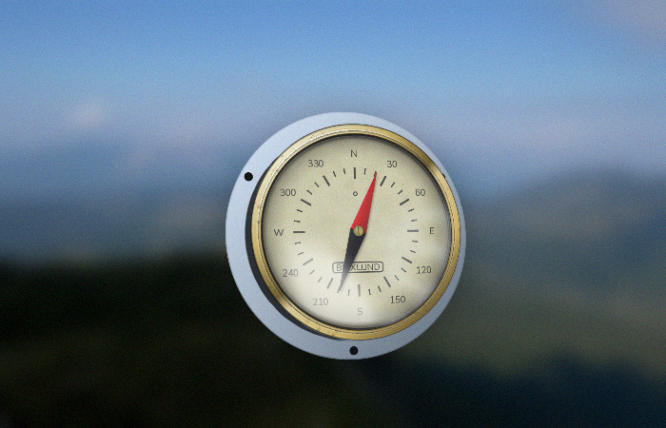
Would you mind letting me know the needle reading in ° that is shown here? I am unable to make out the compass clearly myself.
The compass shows 20 °
